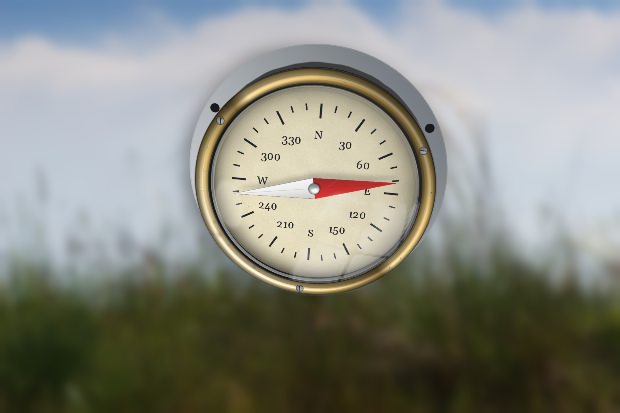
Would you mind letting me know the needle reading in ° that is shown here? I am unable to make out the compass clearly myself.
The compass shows 80 °
